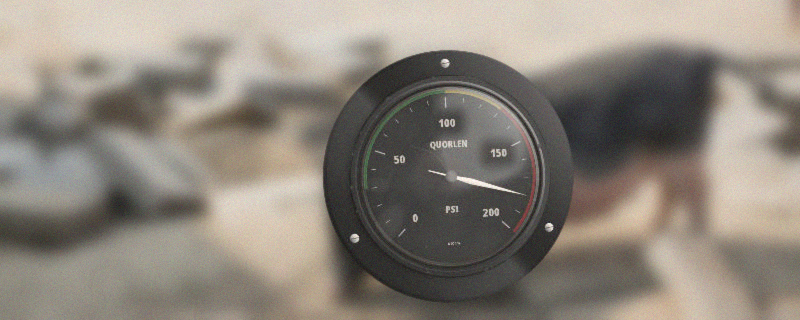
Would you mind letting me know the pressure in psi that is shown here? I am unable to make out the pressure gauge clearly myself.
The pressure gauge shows 180 psi
